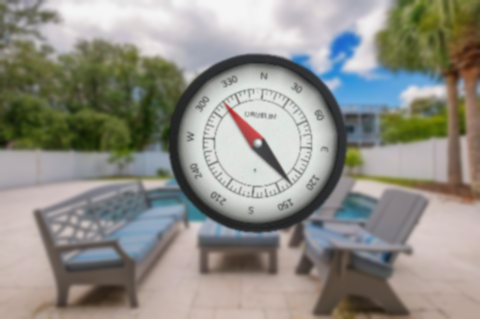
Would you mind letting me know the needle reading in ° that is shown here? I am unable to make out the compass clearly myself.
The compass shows 315 °
